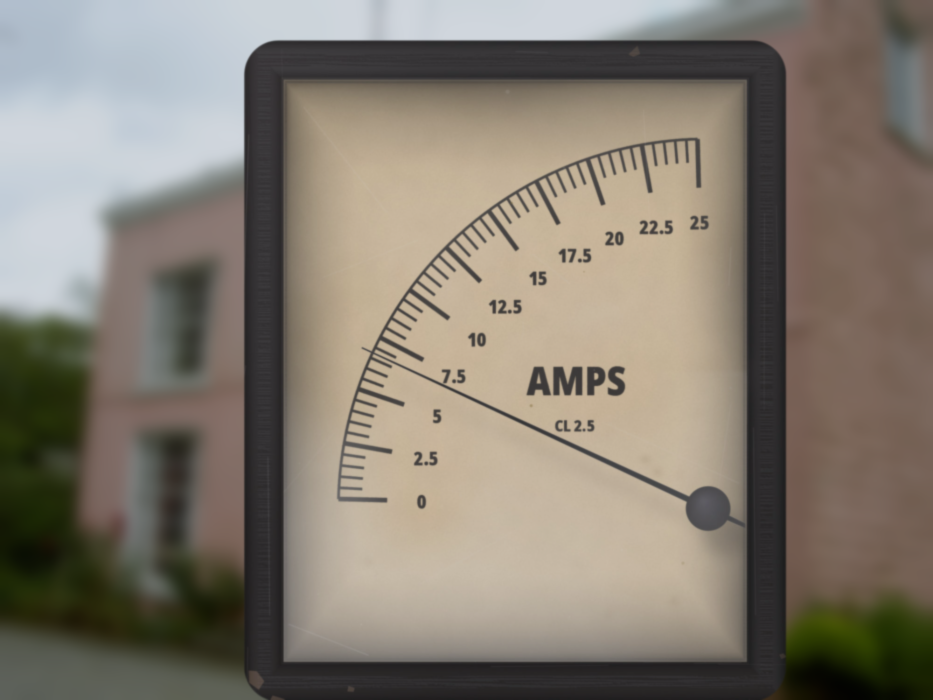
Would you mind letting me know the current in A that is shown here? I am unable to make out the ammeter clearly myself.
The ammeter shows 6.75 A
